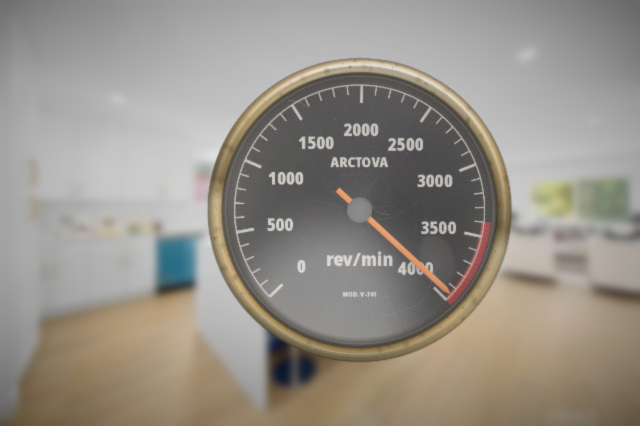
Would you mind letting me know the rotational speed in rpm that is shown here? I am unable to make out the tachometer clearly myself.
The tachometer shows 3950 rpm
